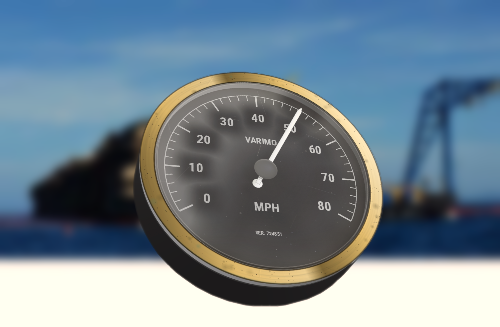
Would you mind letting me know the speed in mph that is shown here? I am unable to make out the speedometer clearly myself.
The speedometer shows 50 mph
